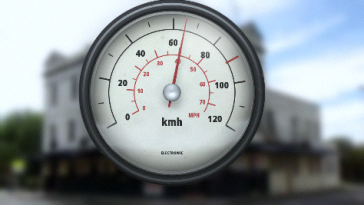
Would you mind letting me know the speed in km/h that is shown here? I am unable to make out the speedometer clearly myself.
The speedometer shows 65 km/h
